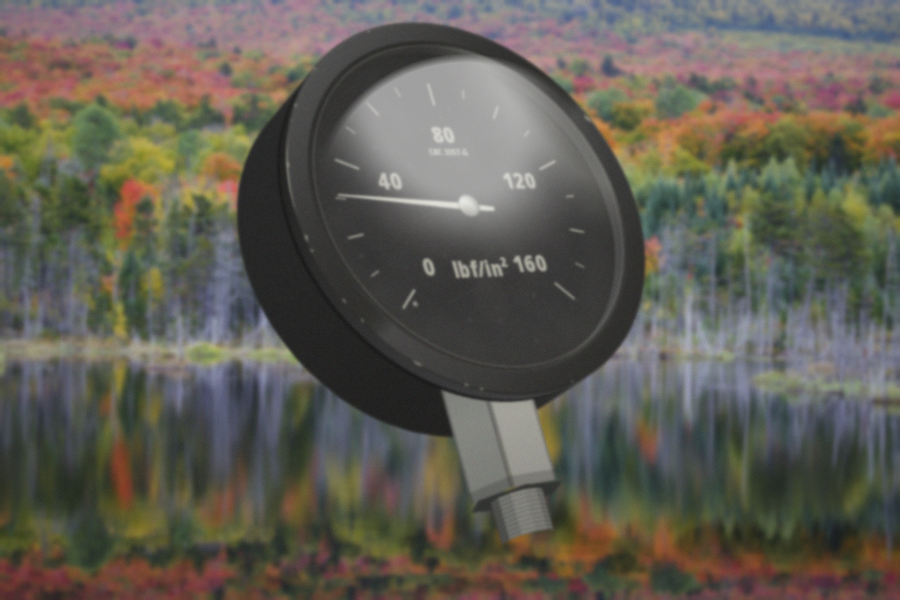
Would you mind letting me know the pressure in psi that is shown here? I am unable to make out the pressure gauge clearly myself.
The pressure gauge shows 30 psi
